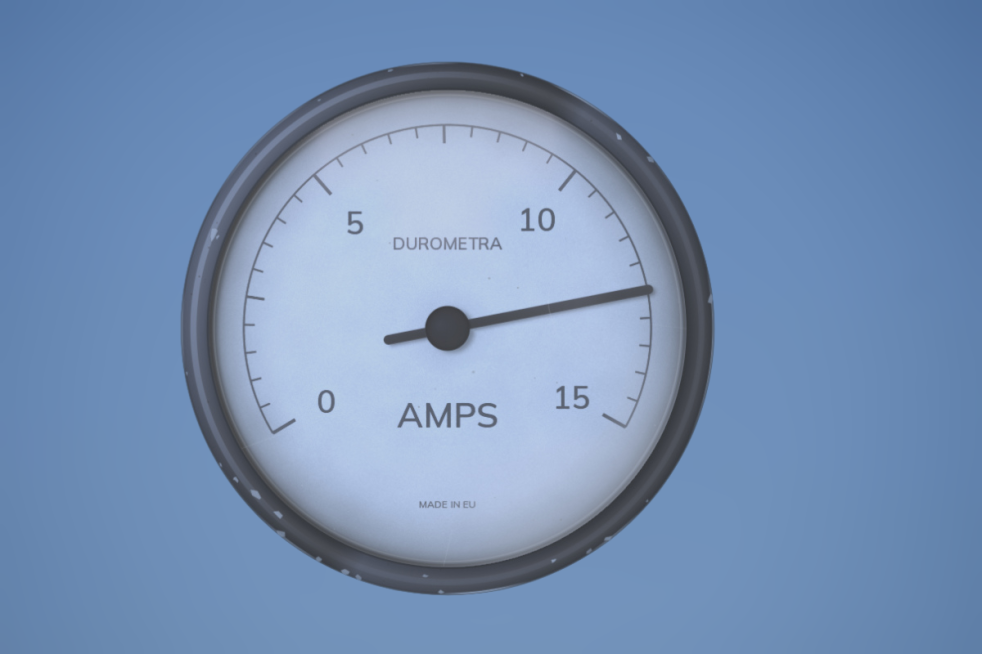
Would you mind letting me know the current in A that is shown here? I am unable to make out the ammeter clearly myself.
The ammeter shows 12.5 A
